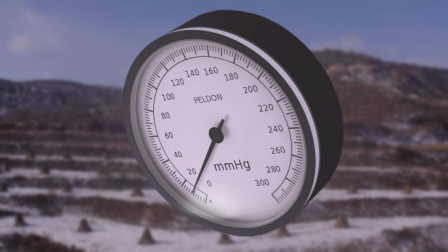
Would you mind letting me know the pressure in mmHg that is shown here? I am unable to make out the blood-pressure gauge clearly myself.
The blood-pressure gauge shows 10 mmHg
